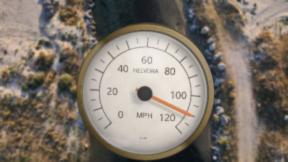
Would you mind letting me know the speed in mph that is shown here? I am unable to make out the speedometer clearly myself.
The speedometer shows 110 mph
